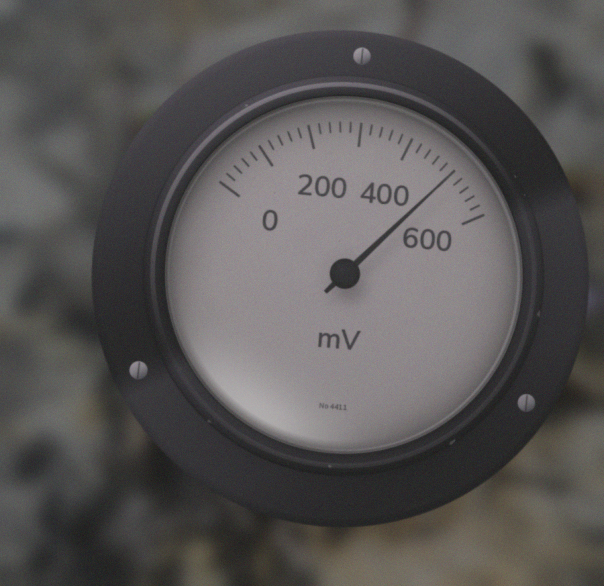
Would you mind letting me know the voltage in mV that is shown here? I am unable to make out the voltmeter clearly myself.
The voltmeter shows 500 mV
